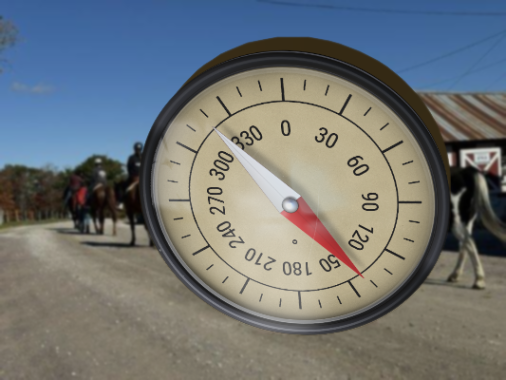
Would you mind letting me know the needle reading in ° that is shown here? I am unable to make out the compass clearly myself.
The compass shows 140 °
